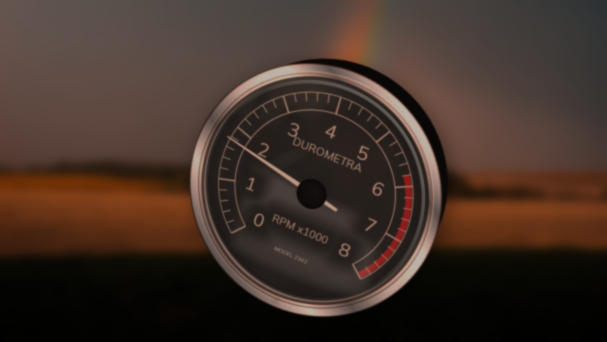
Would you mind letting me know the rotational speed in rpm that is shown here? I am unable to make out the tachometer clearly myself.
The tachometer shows 1800 rpm
